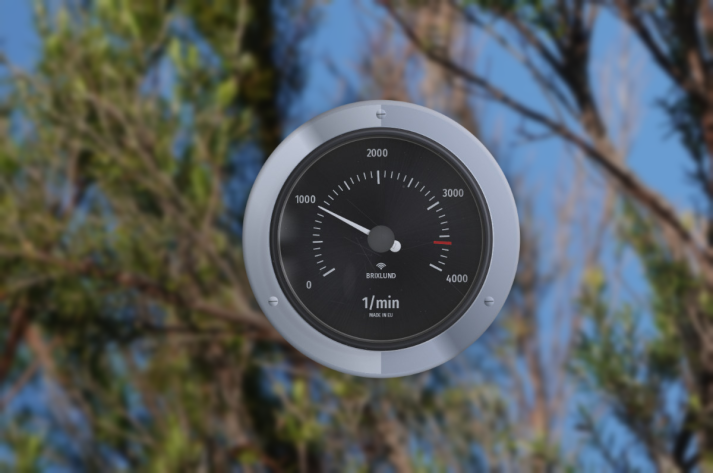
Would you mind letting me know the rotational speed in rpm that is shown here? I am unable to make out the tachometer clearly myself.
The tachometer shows 1000 rpm
